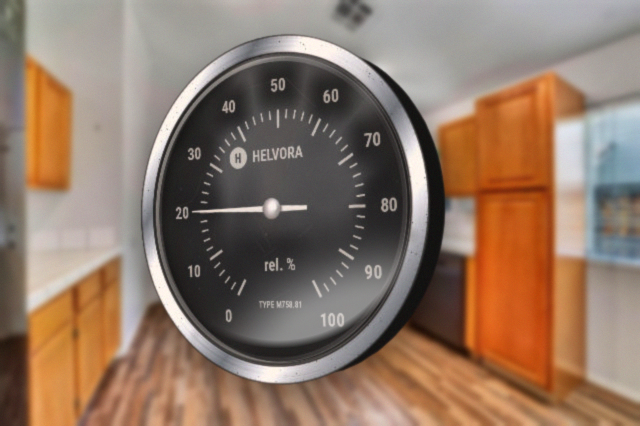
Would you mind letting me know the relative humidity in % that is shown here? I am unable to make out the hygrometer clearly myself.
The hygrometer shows 20 %
